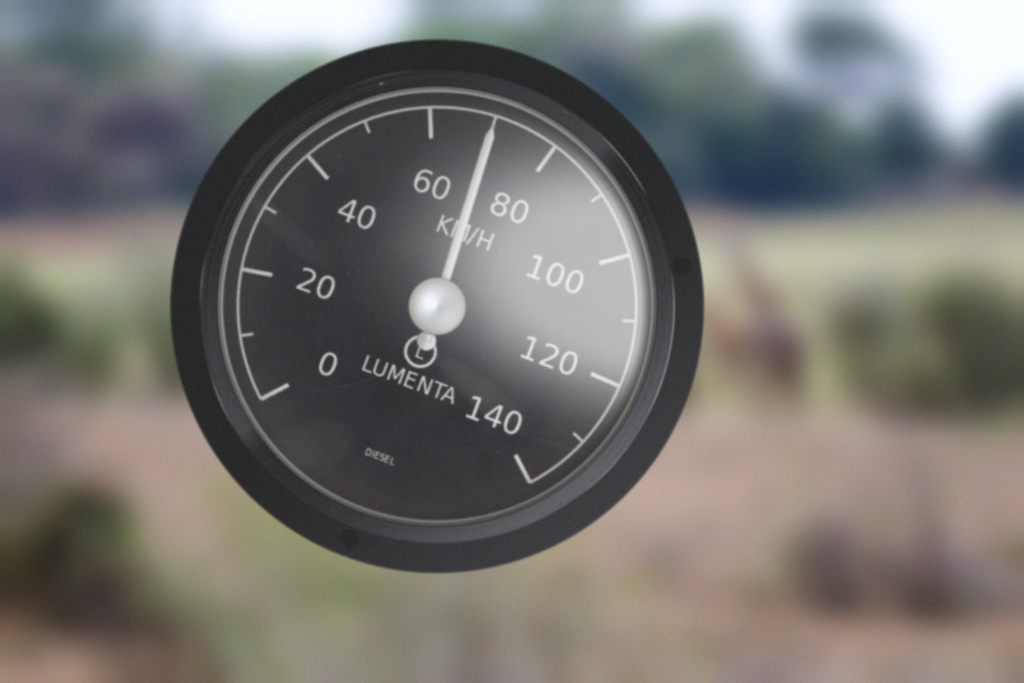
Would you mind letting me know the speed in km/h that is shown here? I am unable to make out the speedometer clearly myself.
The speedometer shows 70 km/h
